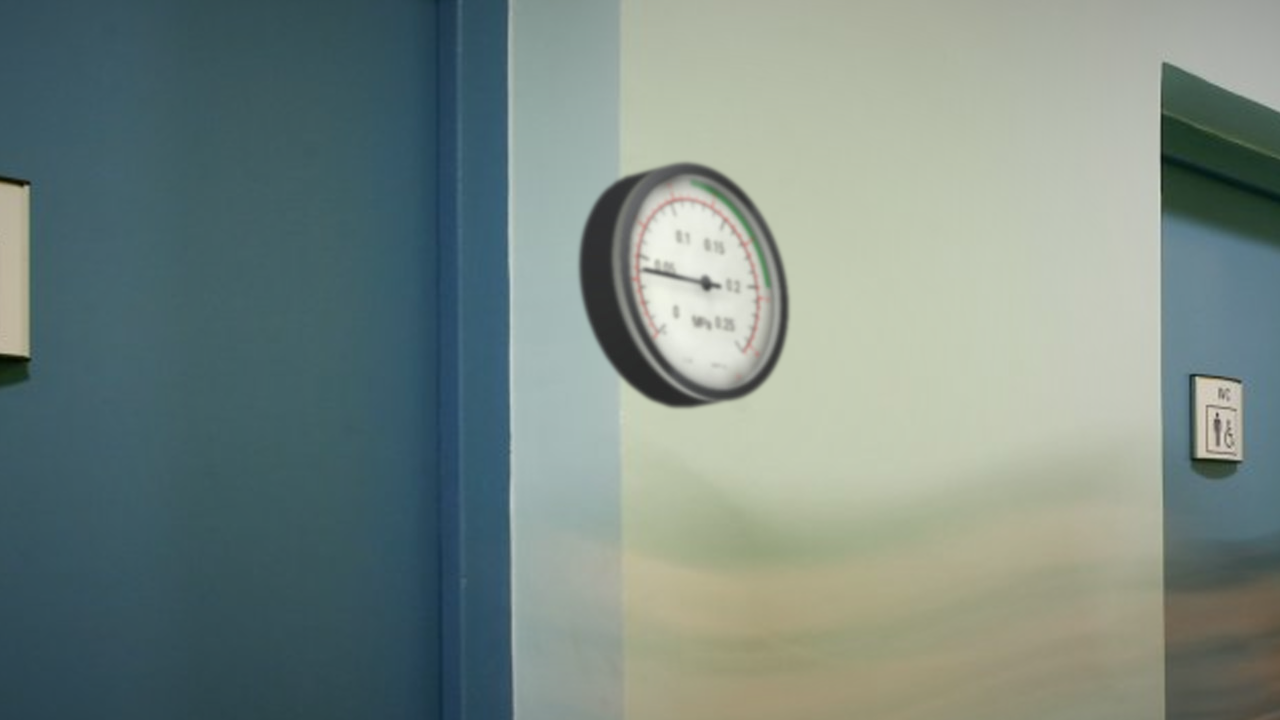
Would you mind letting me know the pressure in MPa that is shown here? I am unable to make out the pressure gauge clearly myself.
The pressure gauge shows 0.04 MPa
